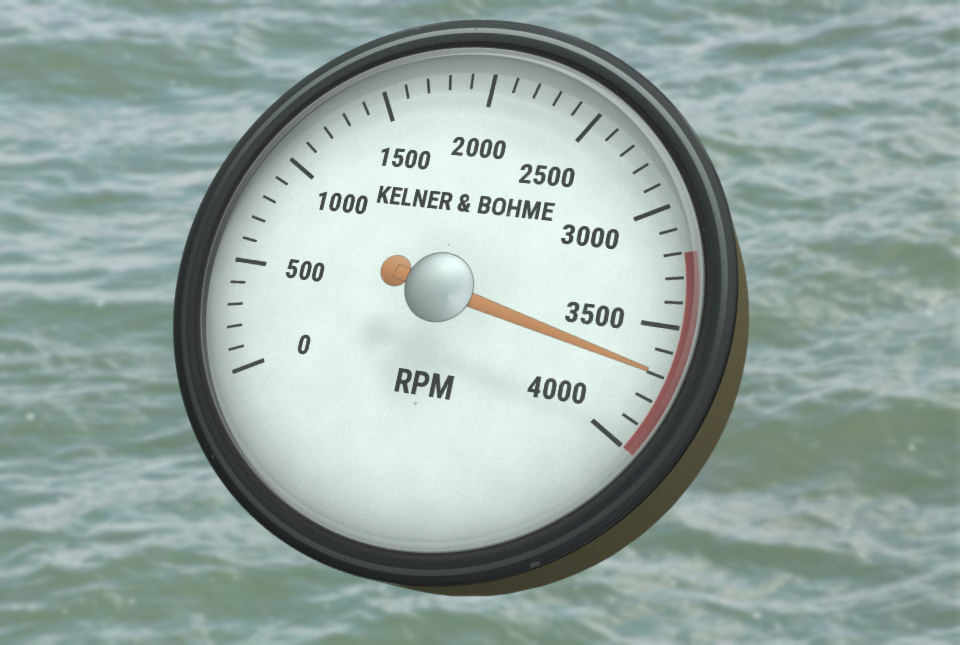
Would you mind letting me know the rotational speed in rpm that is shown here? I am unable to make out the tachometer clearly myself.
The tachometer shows 3700 rpm
